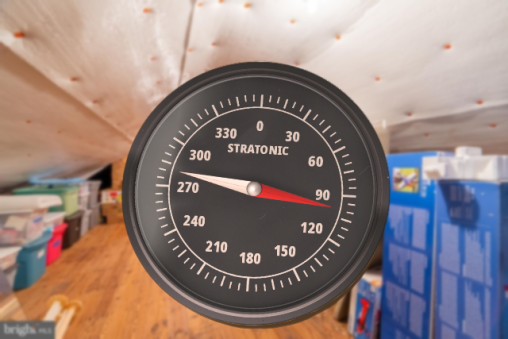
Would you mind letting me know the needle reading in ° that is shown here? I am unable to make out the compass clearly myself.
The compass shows 100 °
